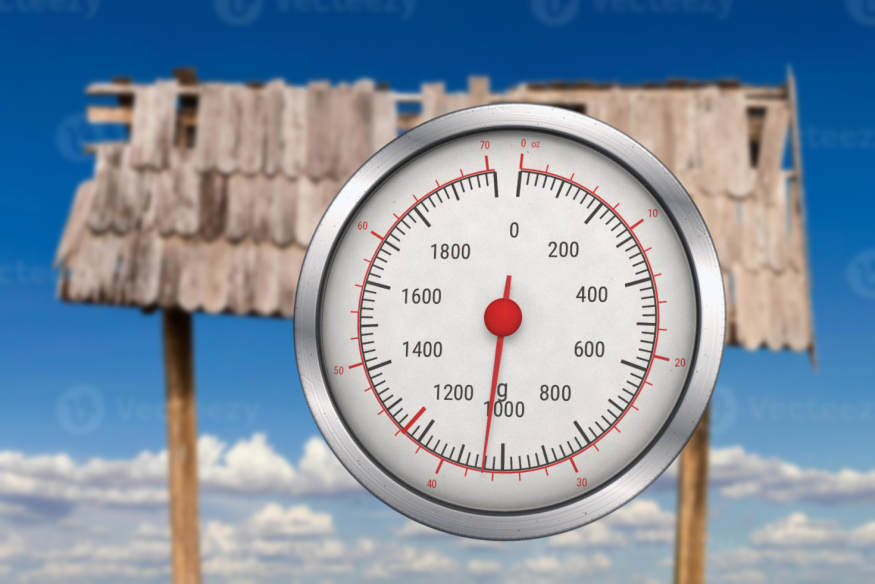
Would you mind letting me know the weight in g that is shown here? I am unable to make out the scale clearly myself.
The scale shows 1040 g
